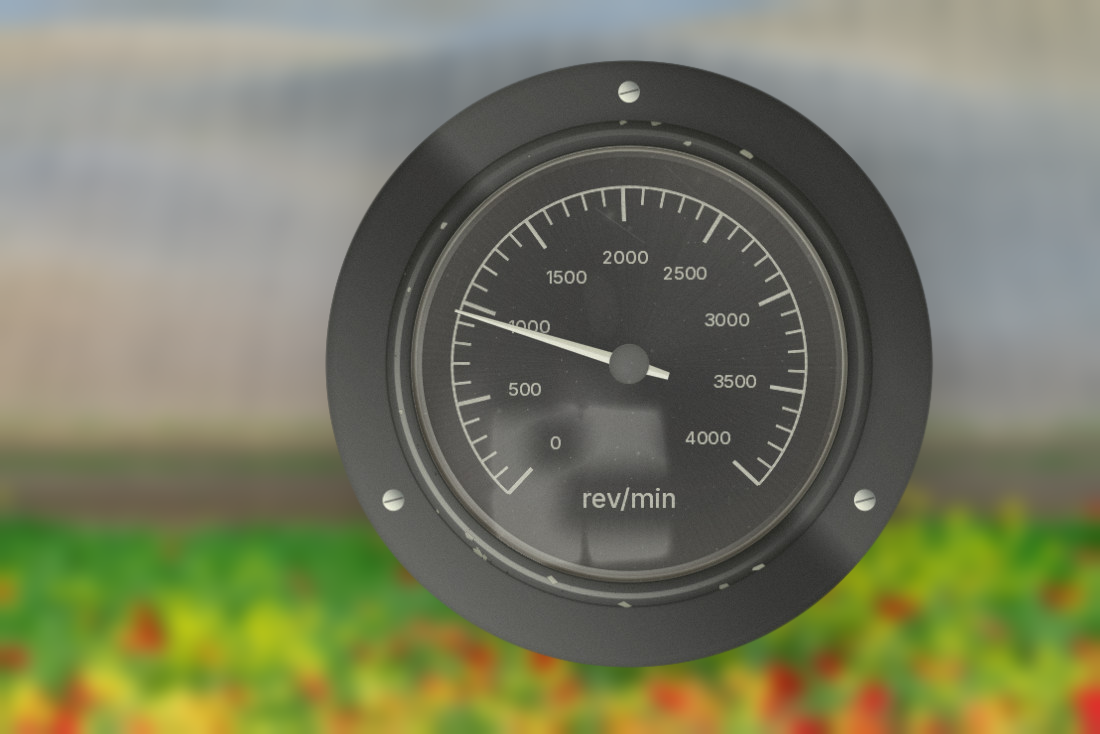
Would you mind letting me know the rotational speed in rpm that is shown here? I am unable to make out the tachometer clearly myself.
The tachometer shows 950 rpm
